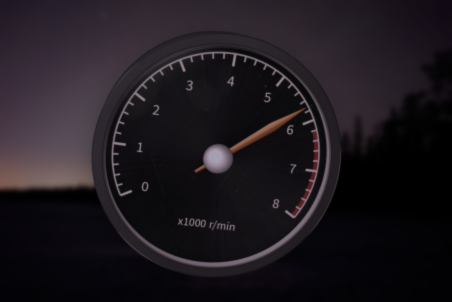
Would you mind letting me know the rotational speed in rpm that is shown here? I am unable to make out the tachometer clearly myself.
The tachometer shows 5700 rpm
